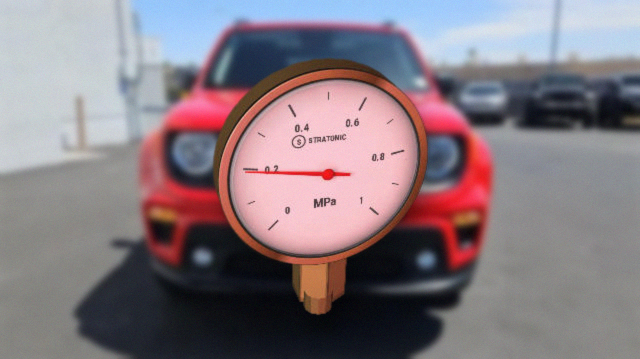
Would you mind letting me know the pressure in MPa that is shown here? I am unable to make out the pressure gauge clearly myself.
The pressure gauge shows 0.2 MPa
